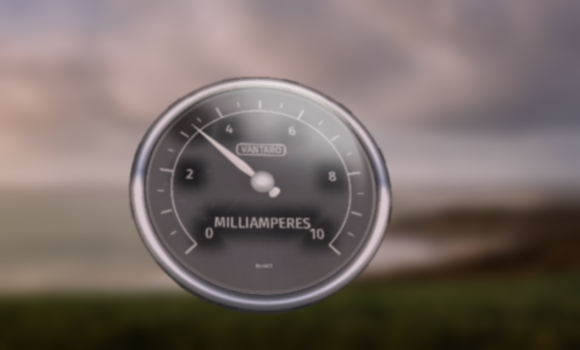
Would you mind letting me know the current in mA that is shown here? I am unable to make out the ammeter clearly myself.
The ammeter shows 3.25 mA
